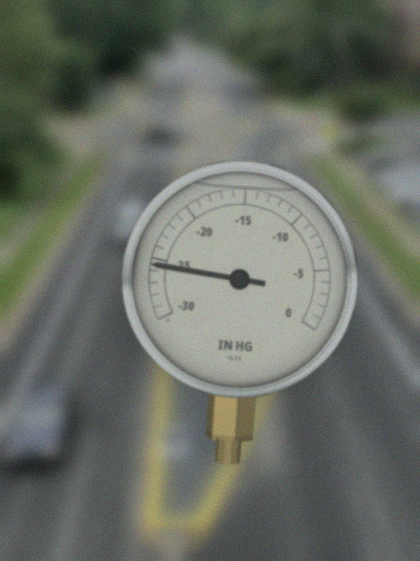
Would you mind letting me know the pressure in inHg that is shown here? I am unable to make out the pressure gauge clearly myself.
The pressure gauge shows -25.5 inHg
